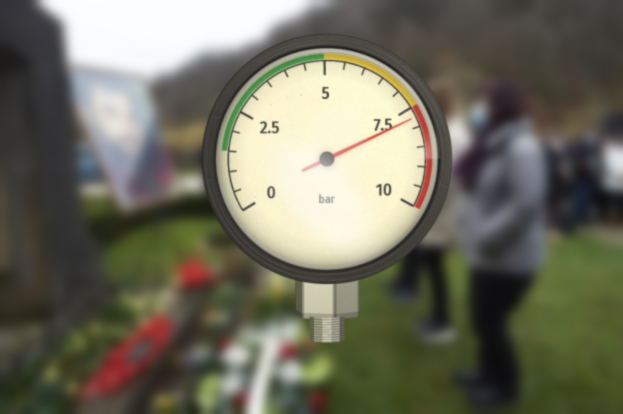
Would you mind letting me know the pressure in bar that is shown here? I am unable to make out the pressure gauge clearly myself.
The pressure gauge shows 7.75 bar
